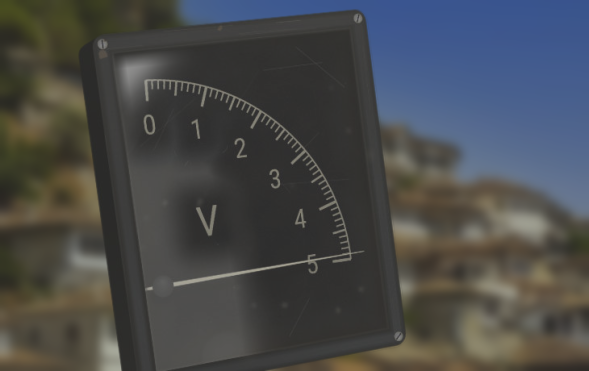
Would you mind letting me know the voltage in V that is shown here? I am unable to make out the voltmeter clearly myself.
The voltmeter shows 4.9 V
